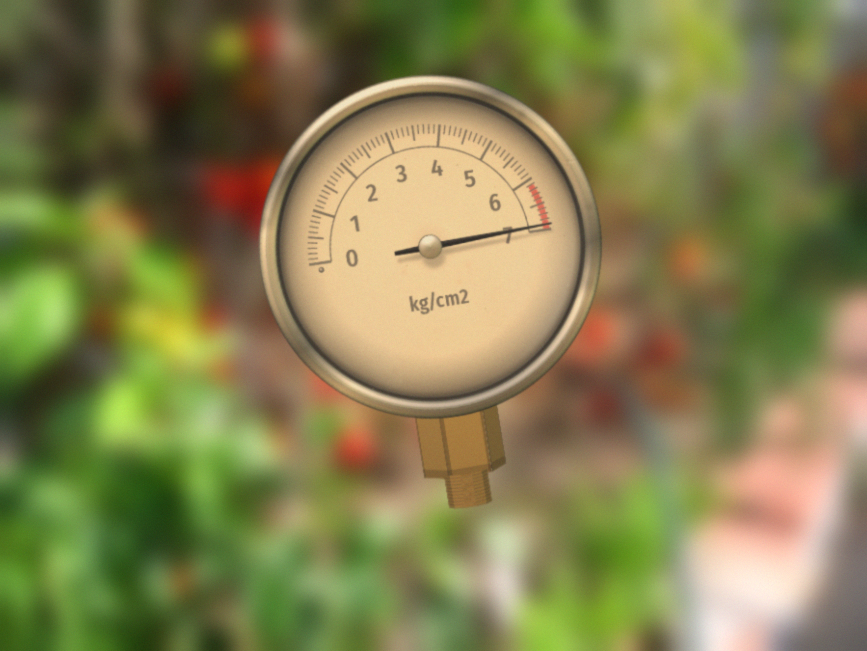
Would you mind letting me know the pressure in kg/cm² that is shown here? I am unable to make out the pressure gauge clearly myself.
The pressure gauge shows 6.9 kg/cm²
